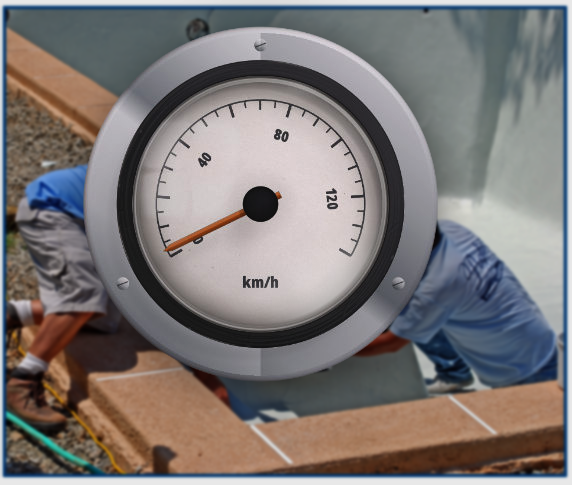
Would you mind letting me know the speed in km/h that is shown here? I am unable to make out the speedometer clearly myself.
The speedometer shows 2.5 km/h
